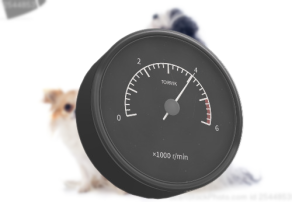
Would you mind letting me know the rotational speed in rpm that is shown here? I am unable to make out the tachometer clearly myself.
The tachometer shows 4000 rpm
